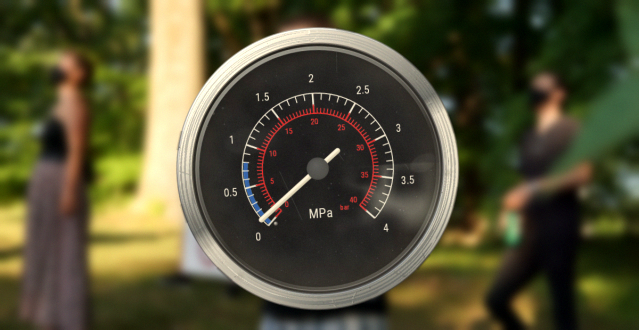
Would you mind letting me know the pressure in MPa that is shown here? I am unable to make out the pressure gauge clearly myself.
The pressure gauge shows 0.1 MPa
